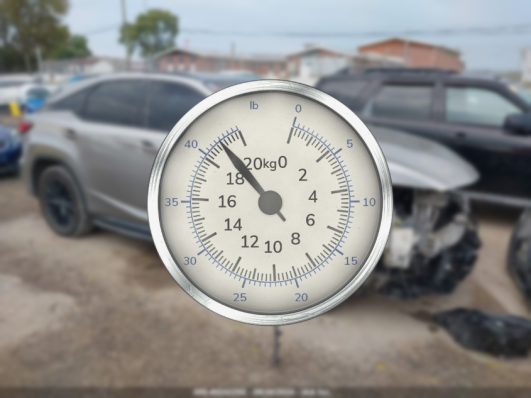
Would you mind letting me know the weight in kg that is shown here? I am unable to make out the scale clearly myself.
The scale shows 19 kg
